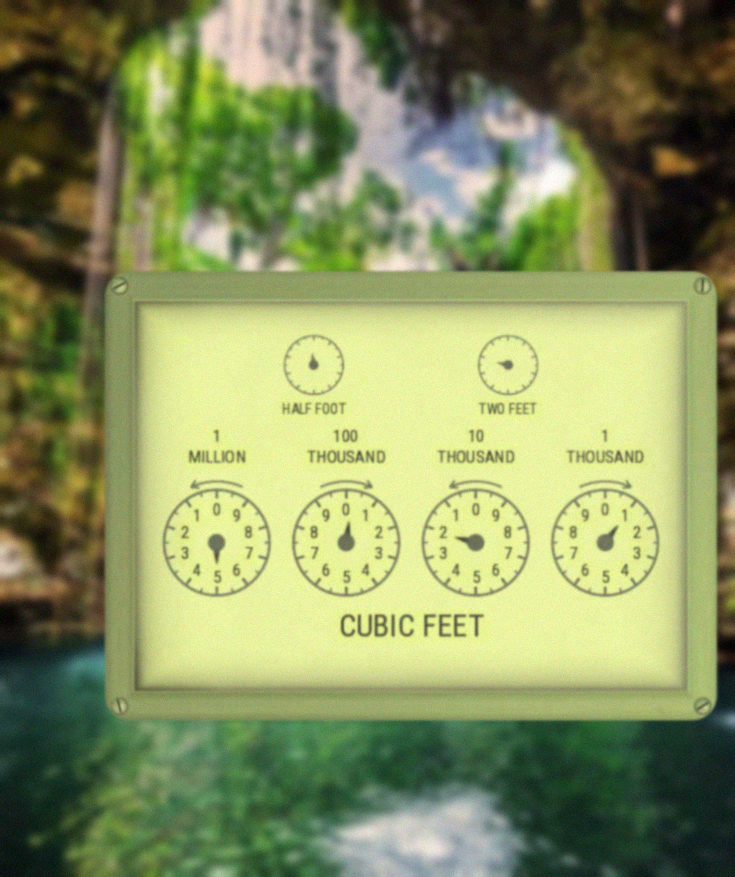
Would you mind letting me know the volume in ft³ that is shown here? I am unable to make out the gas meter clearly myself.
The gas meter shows 502100 ft³
